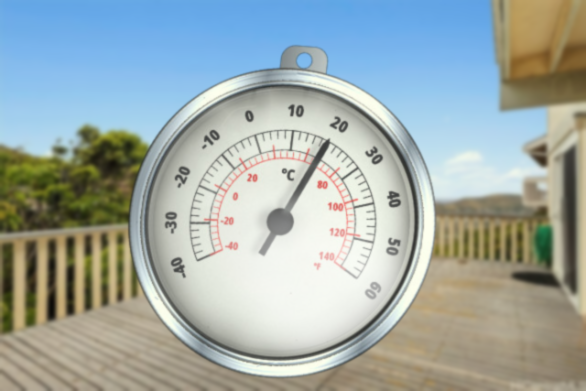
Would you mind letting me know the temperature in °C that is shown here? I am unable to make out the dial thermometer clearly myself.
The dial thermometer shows 20 °C
